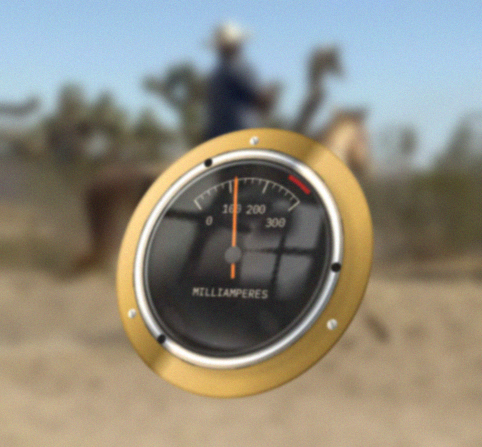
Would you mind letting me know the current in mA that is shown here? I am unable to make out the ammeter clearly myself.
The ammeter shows 120 mA
